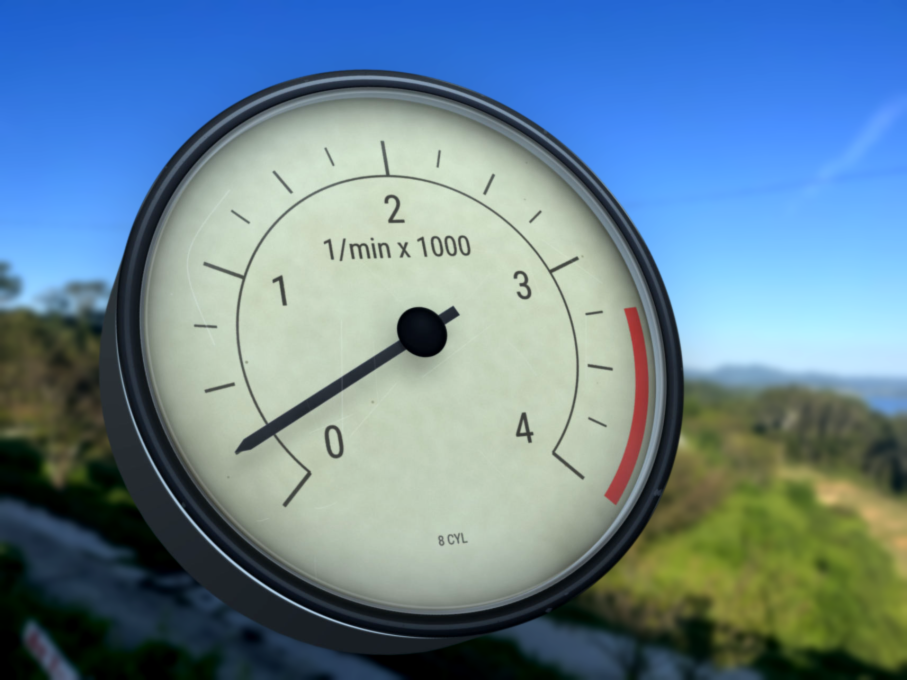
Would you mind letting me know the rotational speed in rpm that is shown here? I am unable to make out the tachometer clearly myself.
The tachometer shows 250 rpm
